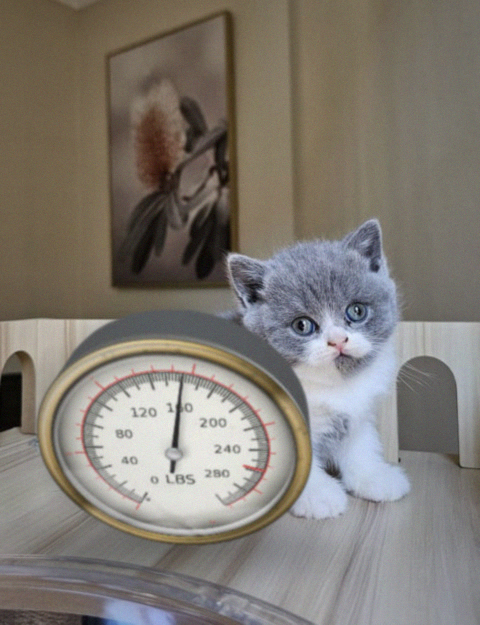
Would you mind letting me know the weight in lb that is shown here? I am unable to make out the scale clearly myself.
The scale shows 160 lb
